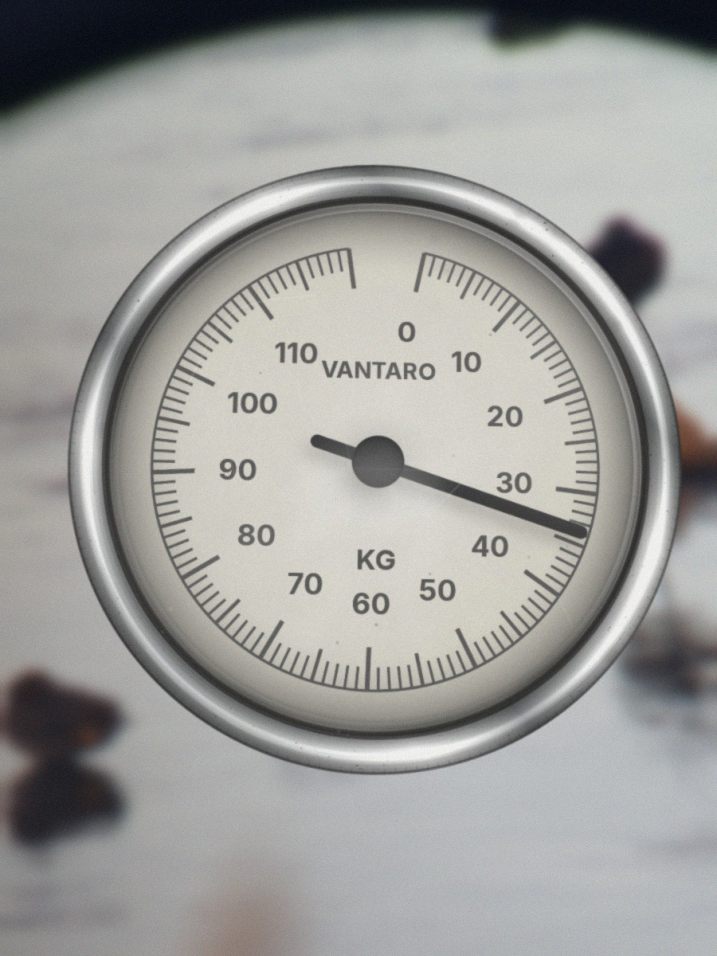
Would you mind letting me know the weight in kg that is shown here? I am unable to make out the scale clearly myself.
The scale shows 34 kg
